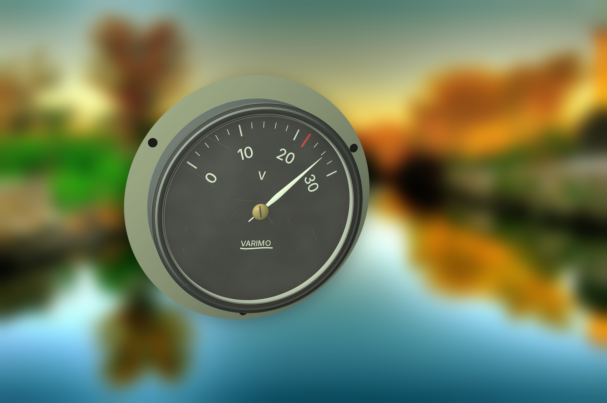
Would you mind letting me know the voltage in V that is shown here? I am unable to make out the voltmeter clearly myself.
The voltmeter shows 26 V
